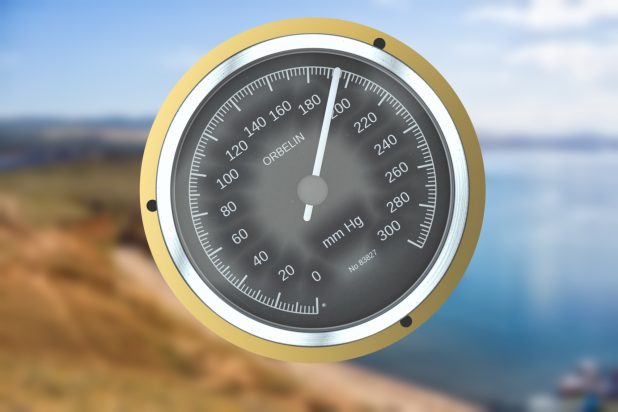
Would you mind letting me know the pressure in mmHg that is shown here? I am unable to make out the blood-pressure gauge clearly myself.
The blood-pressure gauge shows 194 mmHg
